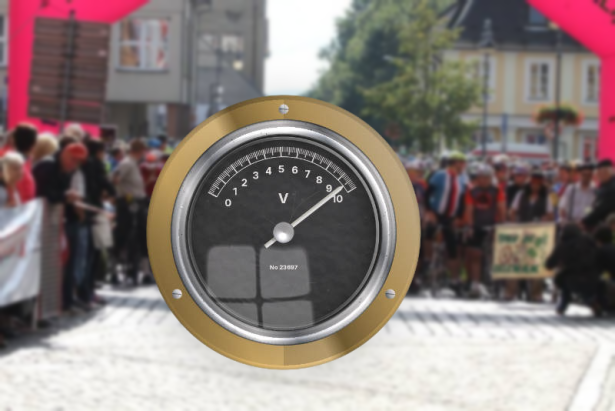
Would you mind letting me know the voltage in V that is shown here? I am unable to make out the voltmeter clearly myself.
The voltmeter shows 9.5 V
